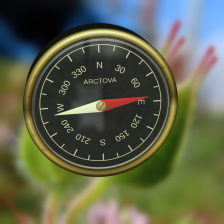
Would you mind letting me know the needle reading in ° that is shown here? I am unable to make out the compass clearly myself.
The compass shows 82.5 °
